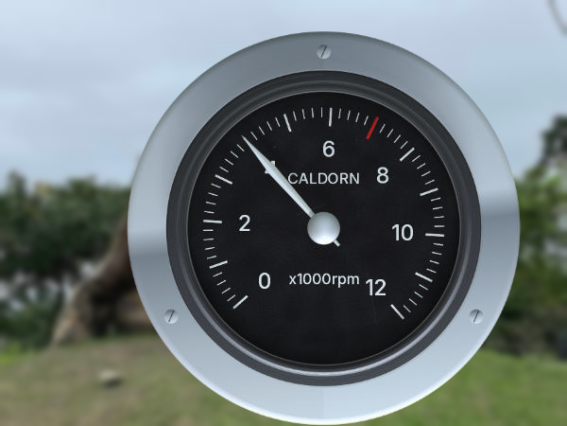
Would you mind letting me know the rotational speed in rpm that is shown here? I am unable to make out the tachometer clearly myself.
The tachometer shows 4000 rpm
